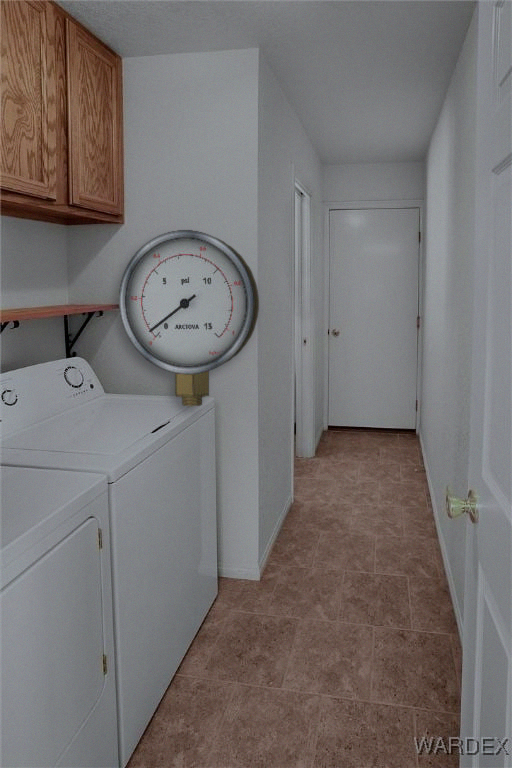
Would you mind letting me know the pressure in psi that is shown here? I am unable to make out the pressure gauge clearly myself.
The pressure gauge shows 0.5 psi
